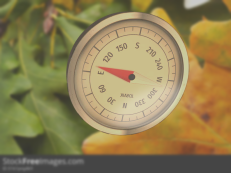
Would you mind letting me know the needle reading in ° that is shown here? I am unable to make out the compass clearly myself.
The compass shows 100 °
